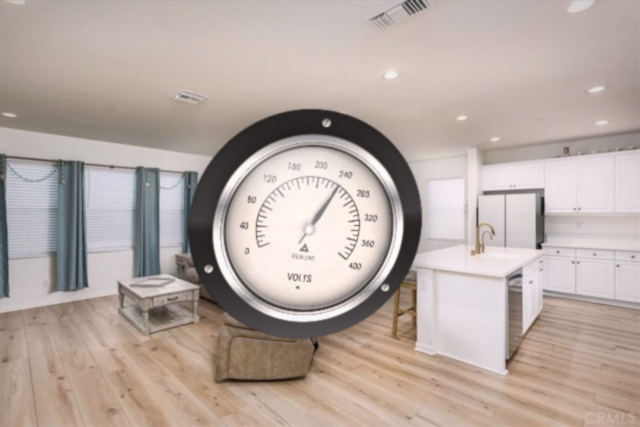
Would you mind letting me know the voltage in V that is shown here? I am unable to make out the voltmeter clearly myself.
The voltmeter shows 240 V
